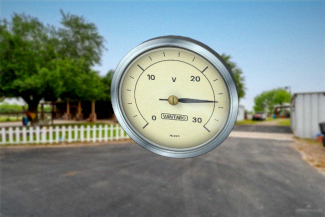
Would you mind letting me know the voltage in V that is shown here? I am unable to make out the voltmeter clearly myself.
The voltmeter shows 25 V
